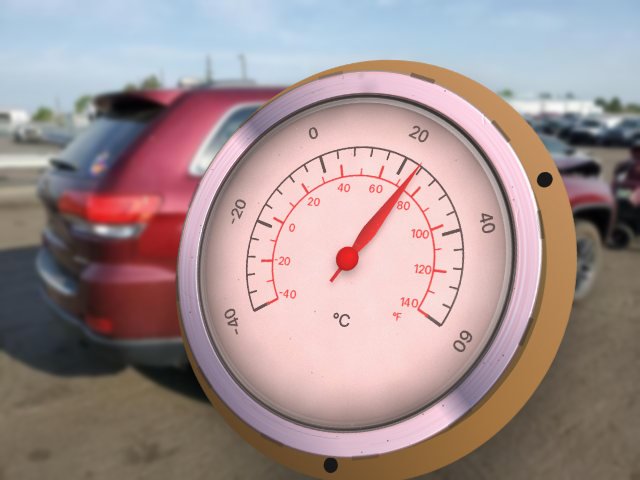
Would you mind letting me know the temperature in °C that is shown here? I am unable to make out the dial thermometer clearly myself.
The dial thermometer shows 24 °C
